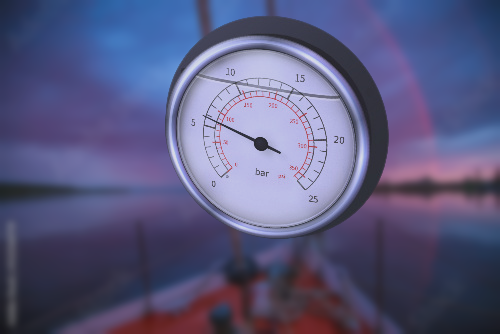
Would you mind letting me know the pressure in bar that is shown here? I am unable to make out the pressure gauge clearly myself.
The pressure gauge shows 6 bar
